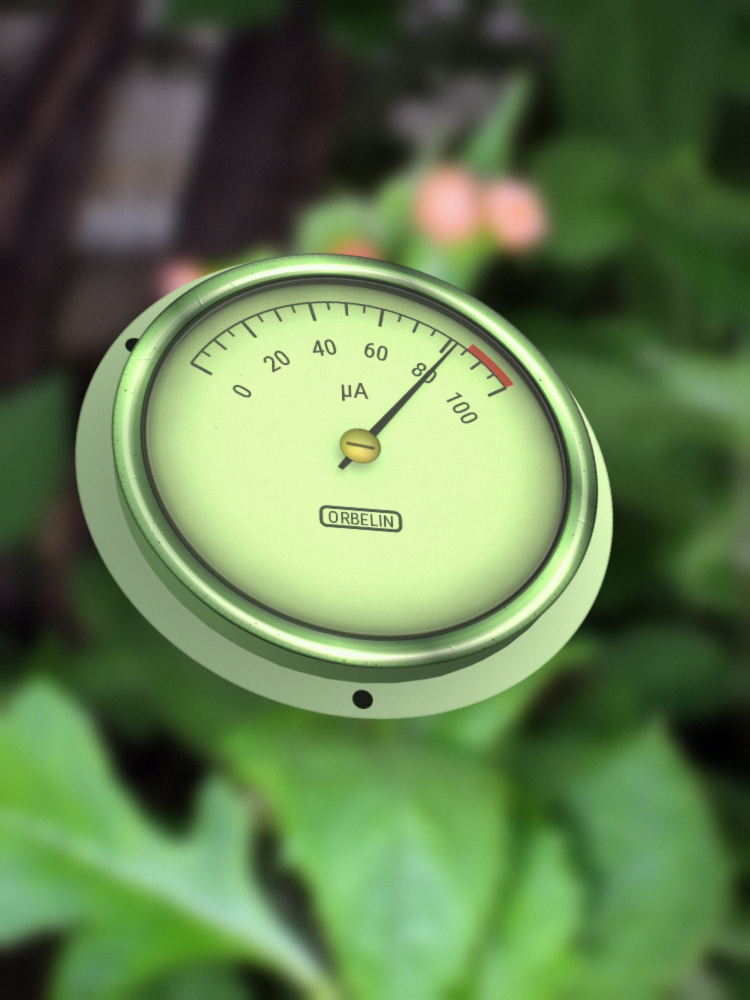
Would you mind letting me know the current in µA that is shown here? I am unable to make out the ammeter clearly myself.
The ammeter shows 82.5 µA
